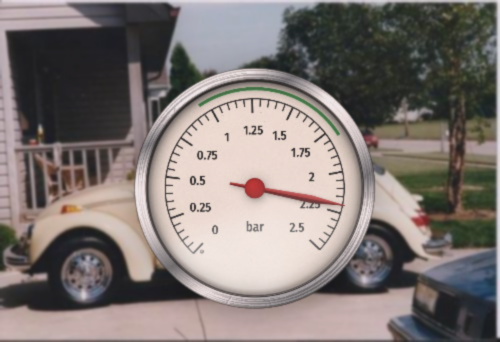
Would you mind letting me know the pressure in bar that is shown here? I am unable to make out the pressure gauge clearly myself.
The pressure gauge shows 2.2 bar
